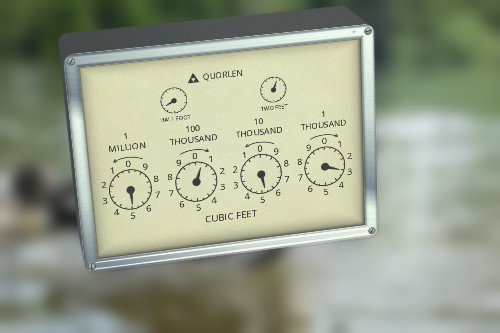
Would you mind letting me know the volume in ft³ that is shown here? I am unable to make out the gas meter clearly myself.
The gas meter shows 505300 ft³
